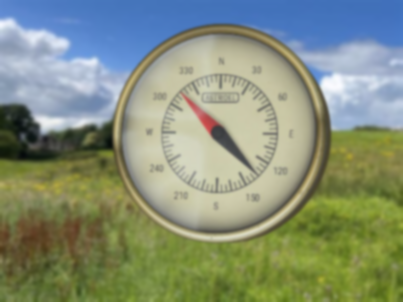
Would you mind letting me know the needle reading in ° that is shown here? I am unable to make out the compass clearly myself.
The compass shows 315 °
